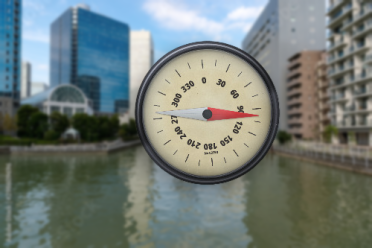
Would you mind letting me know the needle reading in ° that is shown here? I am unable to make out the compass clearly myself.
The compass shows 97.5 °
